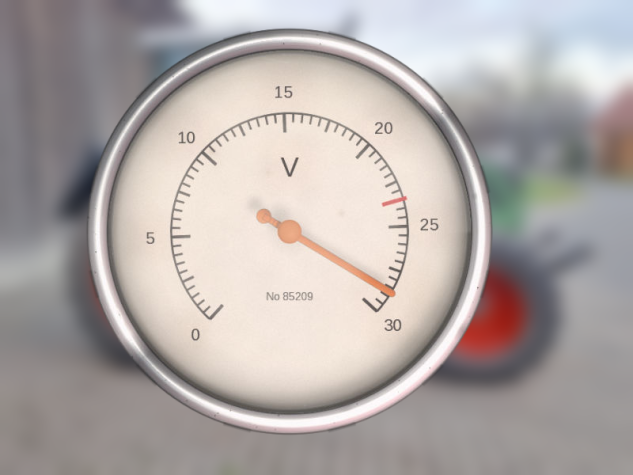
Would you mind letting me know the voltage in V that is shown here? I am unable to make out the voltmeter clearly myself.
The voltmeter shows 28.75 V
